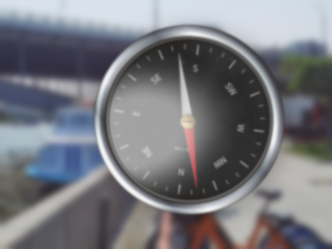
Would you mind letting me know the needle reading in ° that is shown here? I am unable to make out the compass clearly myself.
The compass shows 345 °
